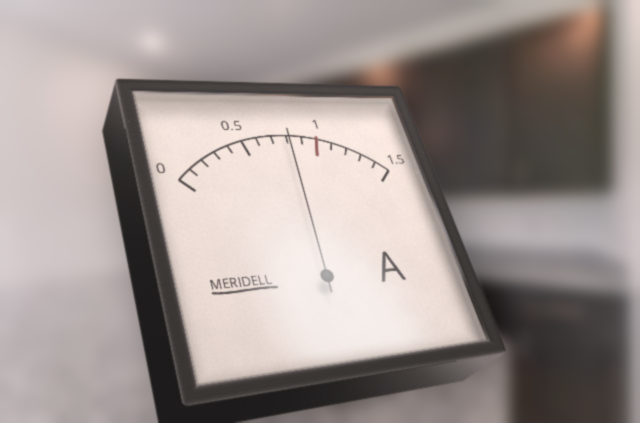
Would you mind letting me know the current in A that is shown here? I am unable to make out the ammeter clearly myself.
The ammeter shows 0.8 A
